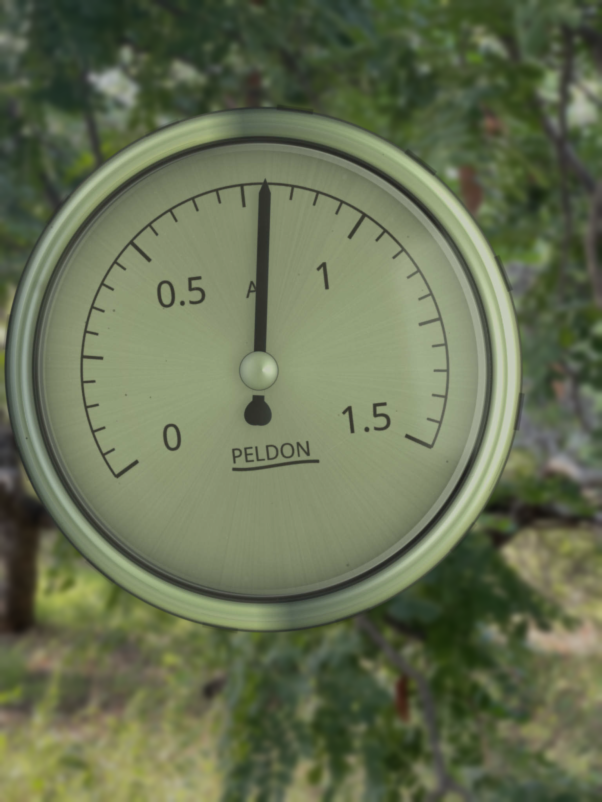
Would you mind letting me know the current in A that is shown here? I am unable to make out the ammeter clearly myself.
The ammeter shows 0.8 A
